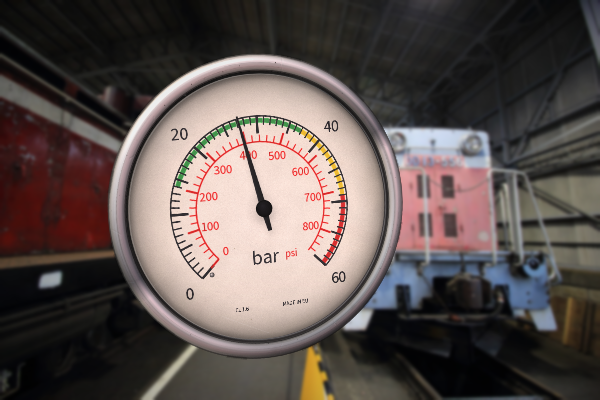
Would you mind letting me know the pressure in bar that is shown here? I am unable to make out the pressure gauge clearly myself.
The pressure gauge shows 27 bar
